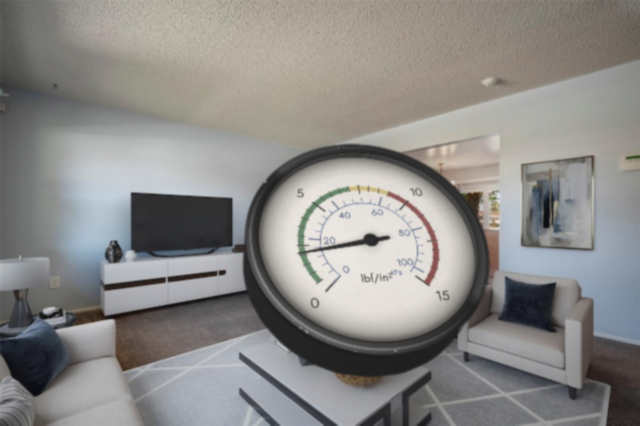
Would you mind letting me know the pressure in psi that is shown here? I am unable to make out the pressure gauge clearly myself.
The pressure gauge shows 2 psi
